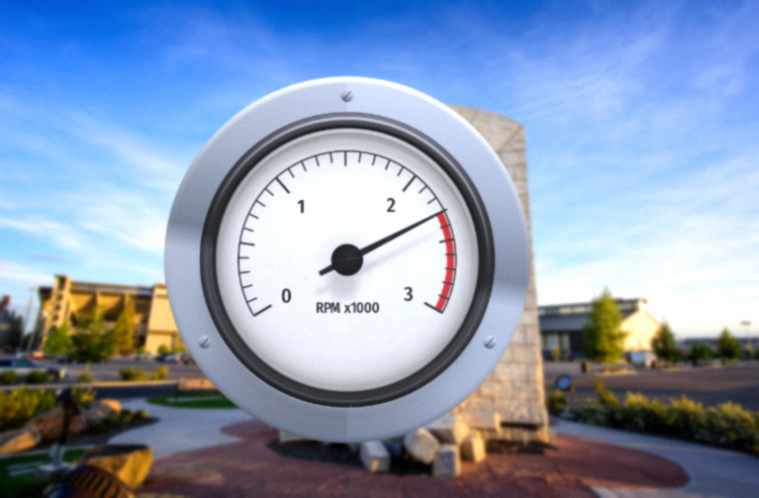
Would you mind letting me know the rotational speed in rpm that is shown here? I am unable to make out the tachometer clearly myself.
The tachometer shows 2300 rpm
